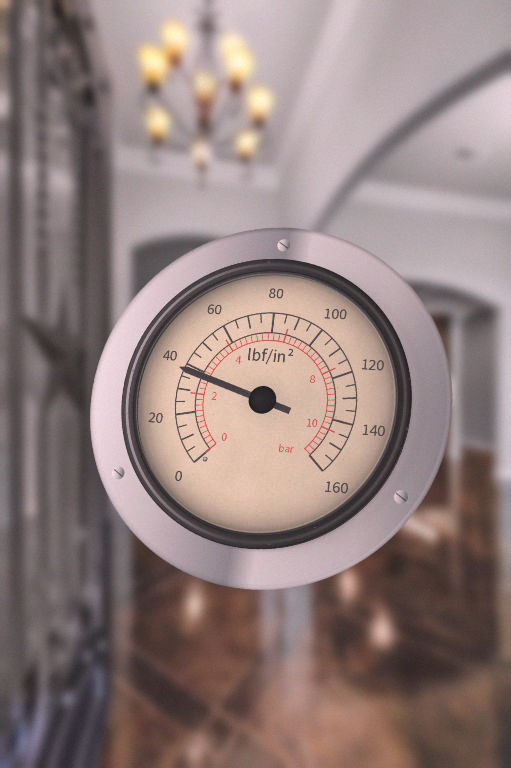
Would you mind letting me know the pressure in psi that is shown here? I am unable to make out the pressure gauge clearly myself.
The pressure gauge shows 37.5 psi
